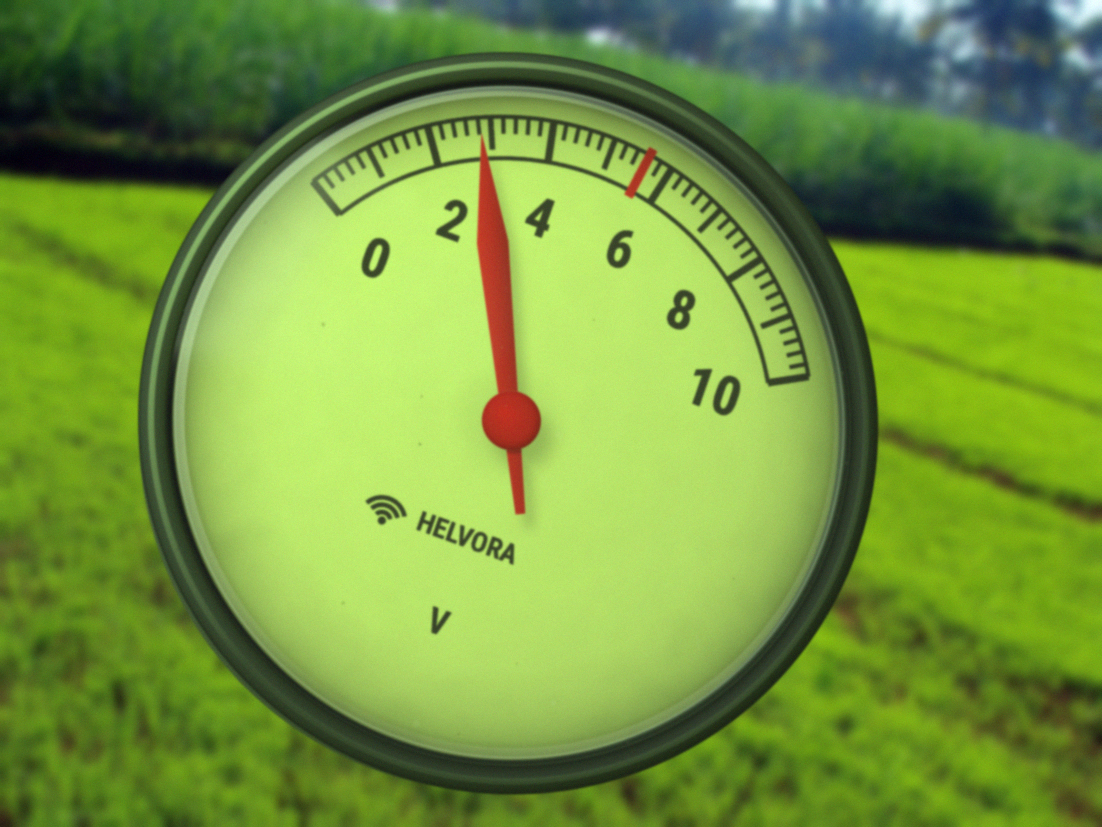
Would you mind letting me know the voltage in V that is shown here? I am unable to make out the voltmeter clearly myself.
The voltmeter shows 2.8 V
